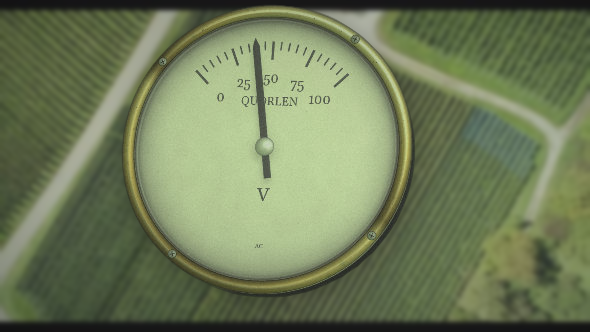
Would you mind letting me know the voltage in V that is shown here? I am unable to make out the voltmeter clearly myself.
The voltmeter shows 40 V
